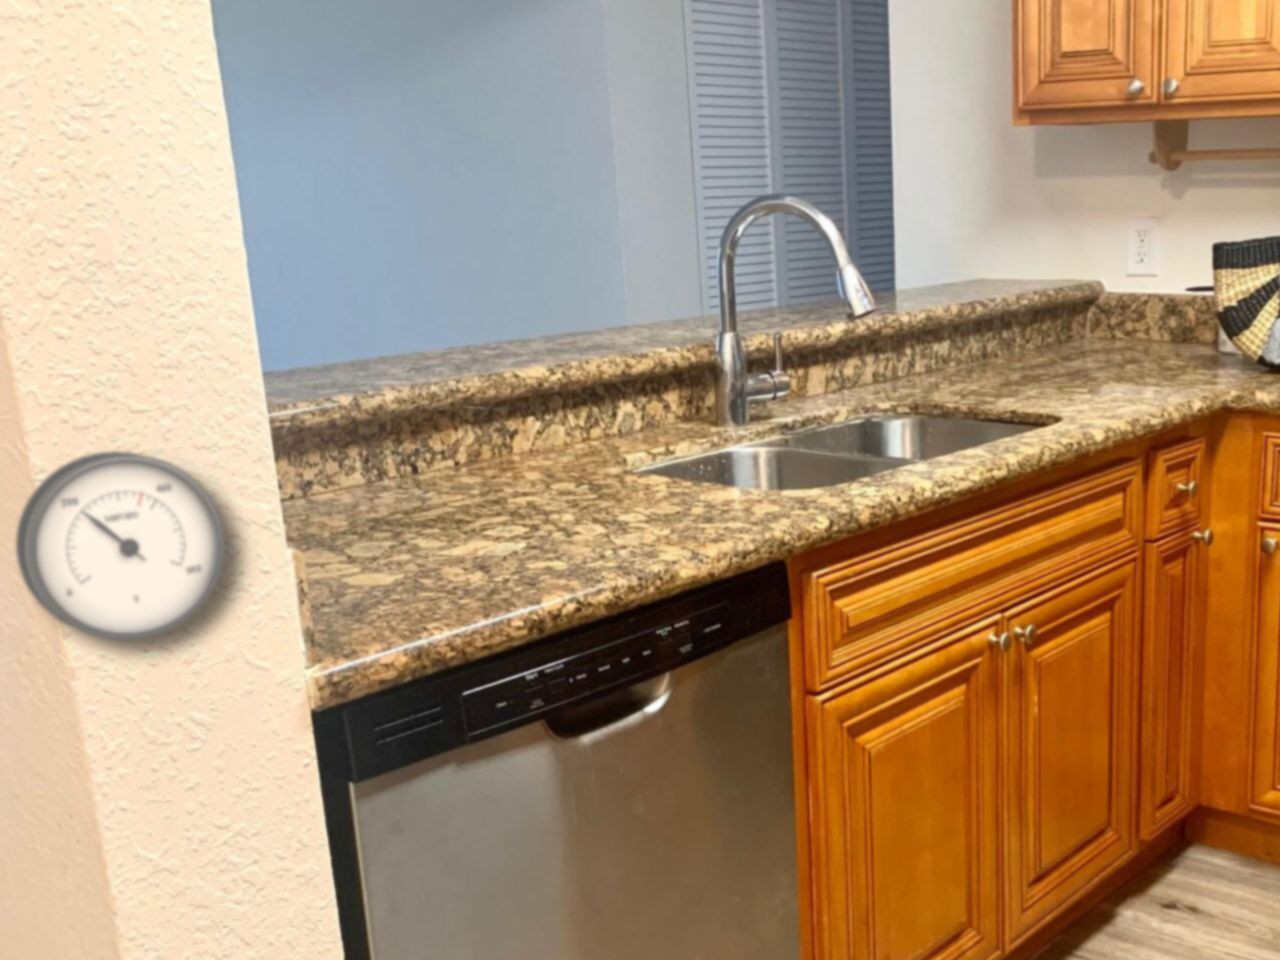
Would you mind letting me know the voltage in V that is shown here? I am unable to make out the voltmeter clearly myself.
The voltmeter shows 200 V
